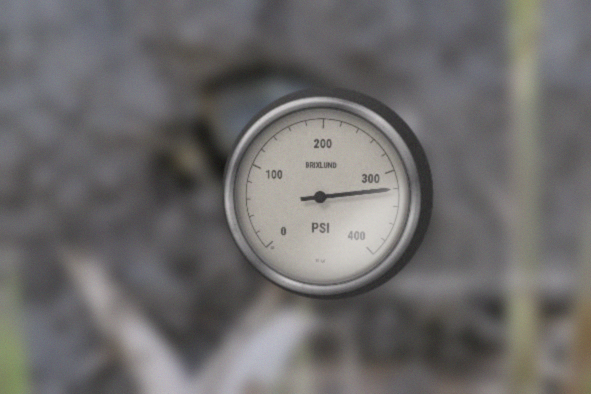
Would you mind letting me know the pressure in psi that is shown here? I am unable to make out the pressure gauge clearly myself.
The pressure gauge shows 320 psi
